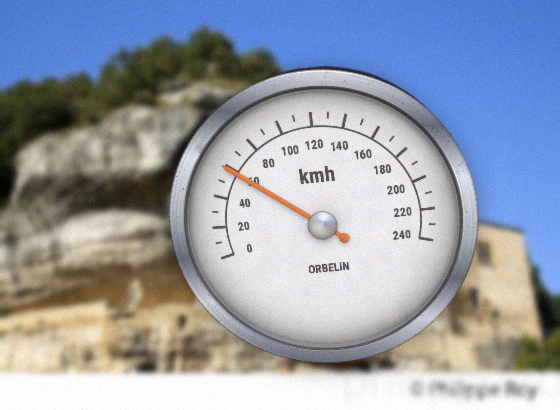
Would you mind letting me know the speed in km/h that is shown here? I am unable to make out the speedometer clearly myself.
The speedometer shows 60 km/h
